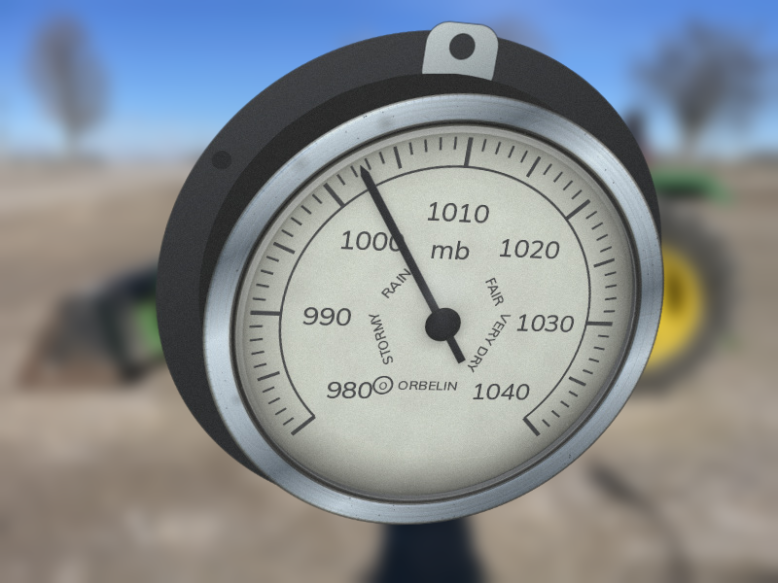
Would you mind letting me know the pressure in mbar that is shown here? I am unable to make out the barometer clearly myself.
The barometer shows 1002.5 mbar
